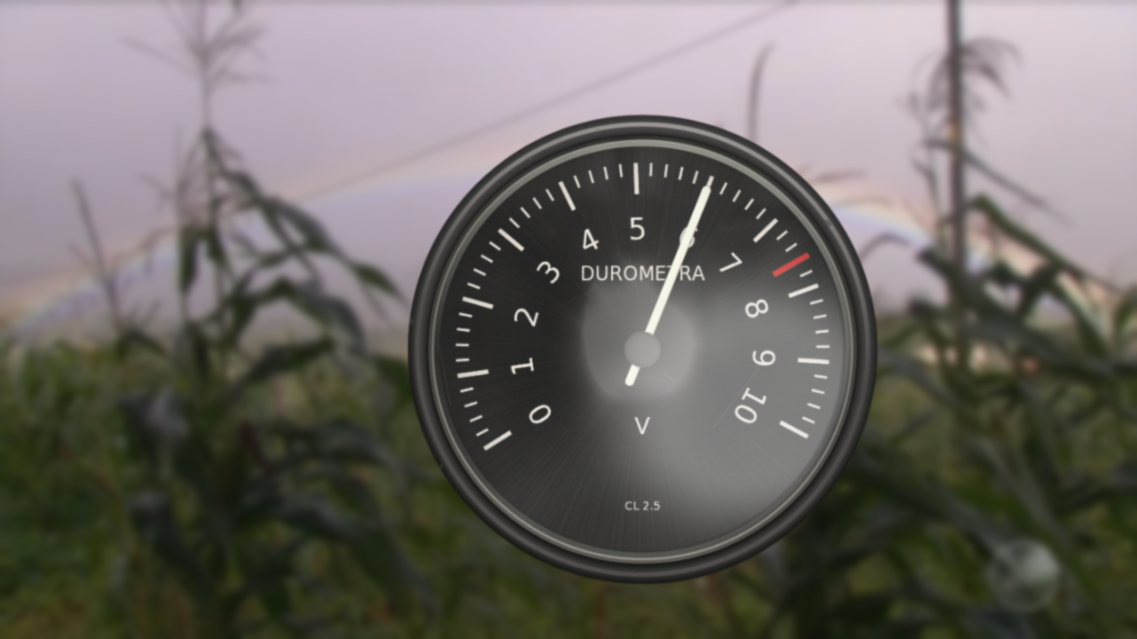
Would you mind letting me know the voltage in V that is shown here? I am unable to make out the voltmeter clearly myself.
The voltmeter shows 6 V
